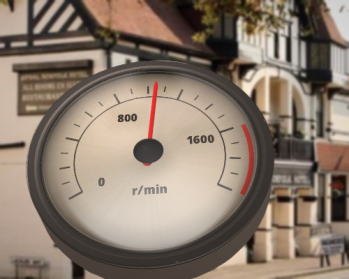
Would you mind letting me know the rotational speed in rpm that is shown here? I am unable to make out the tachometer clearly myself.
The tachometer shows 1050 rpm
